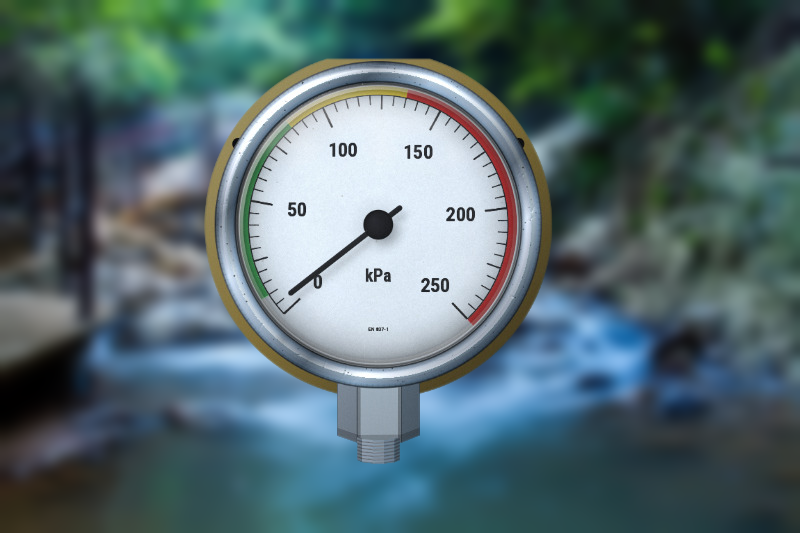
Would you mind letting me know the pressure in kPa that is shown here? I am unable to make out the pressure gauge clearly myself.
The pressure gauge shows 5 kPa
